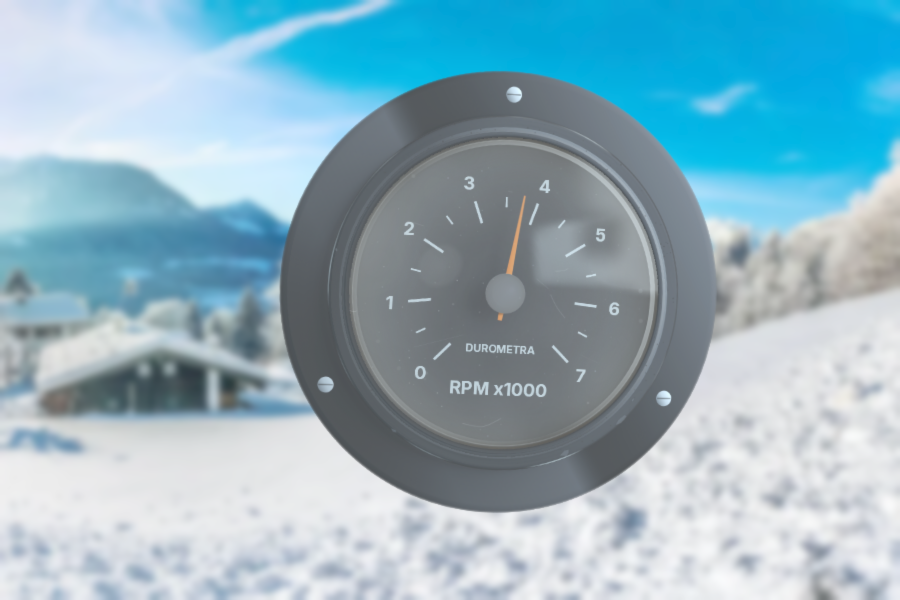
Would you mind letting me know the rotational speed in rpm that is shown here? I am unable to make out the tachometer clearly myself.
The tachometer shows 3750 rpm
